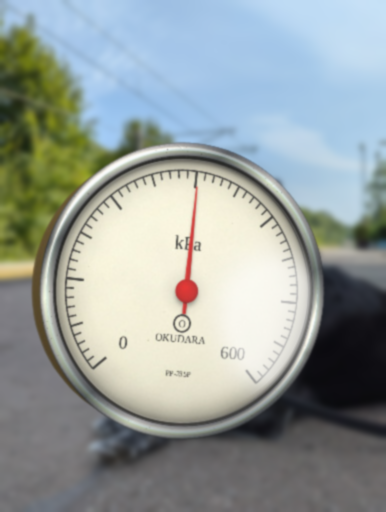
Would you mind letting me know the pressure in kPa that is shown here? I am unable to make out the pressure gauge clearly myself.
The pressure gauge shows 300 kPa
